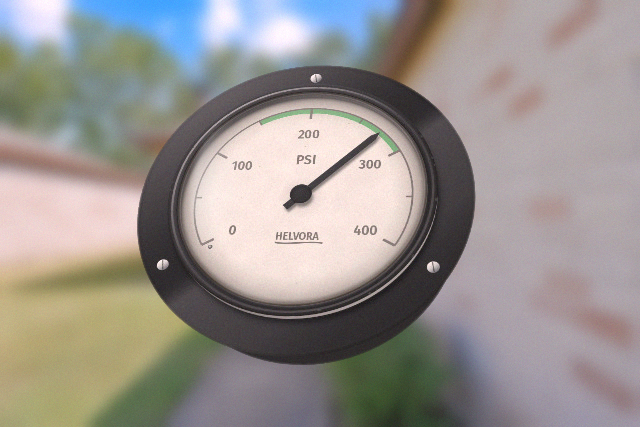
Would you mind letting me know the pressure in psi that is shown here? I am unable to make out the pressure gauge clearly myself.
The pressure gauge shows 275 psi
